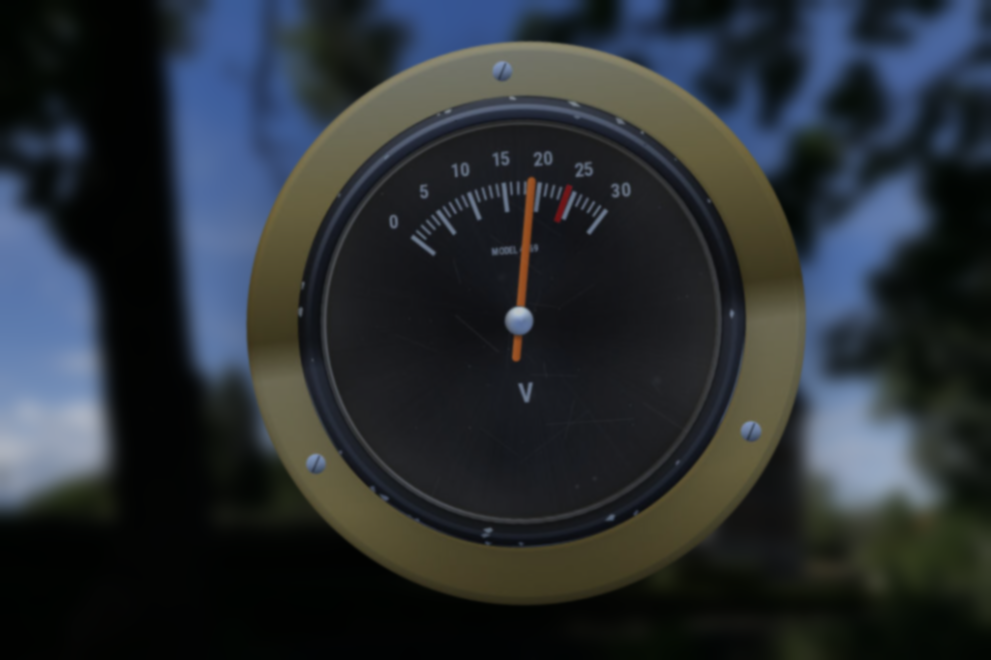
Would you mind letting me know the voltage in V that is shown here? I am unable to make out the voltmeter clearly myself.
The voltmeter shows 19 V
